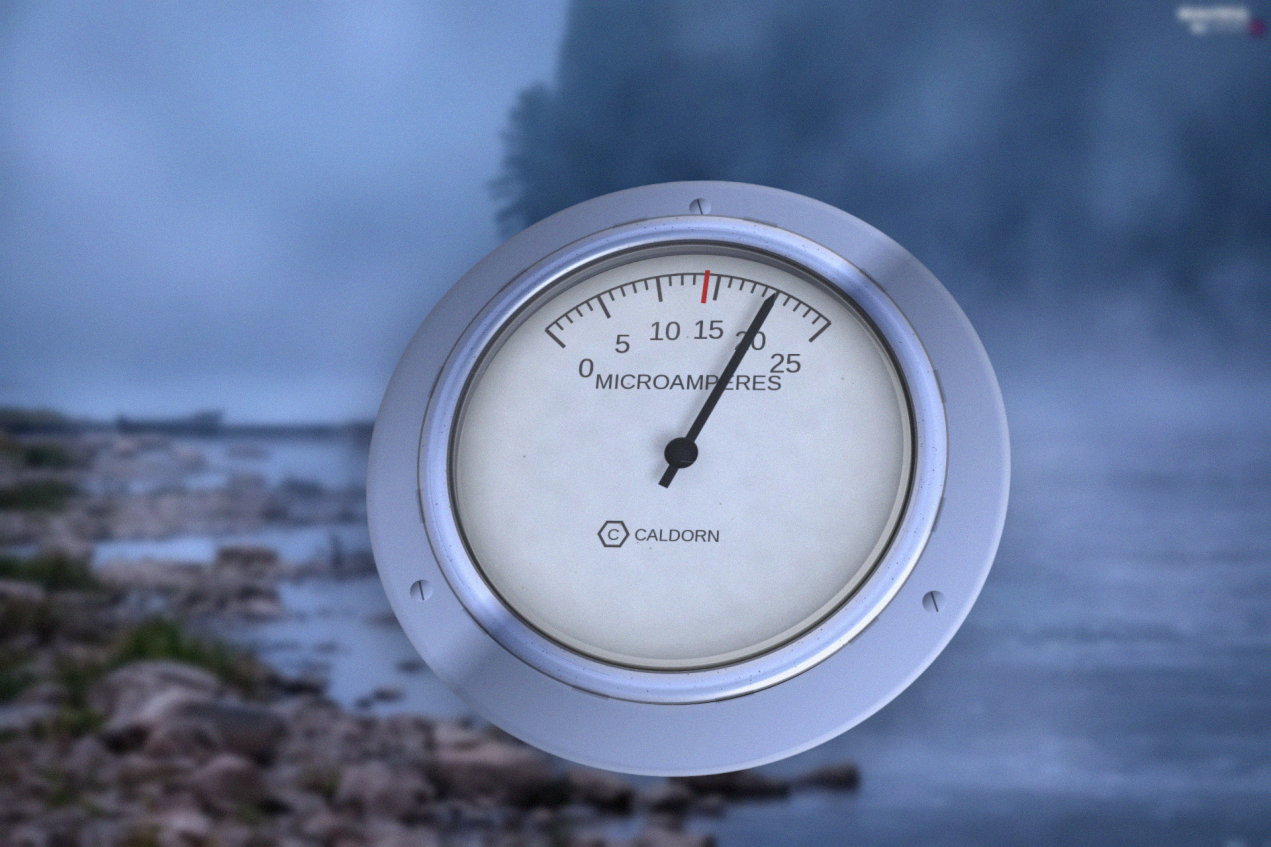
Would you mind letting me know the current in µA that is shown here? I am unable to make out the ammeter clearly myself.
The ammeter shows 20 µA
